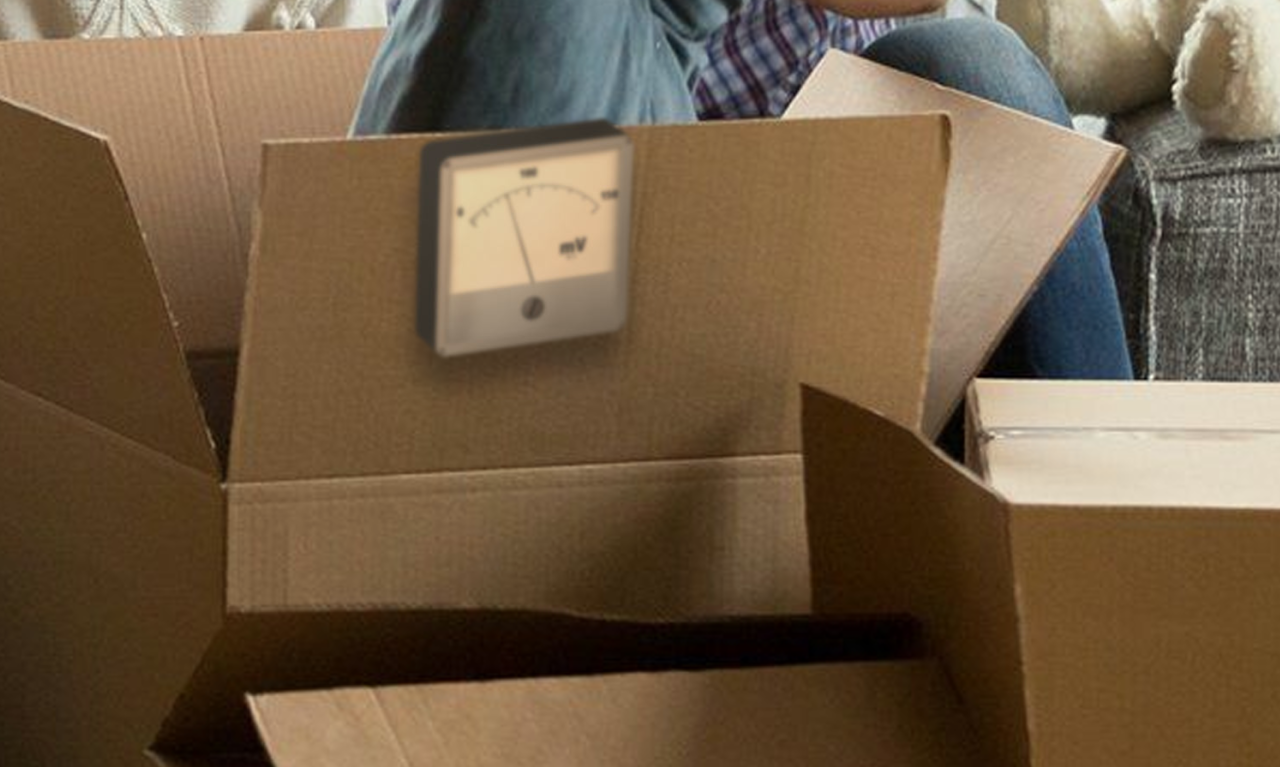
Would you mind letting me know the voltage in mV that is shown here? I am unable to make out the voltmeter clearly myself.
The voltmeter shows 80 mV
